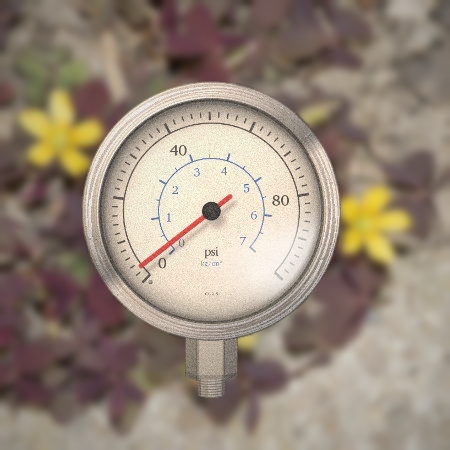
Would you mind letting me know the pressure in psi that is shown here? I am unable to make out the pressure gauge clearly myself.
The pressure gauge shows 3 psi
